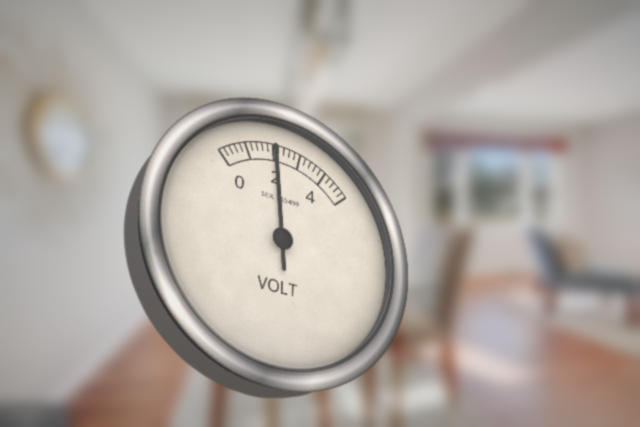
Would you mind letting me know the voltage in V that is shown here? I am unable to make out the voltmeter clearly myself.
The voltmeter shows 2 V
